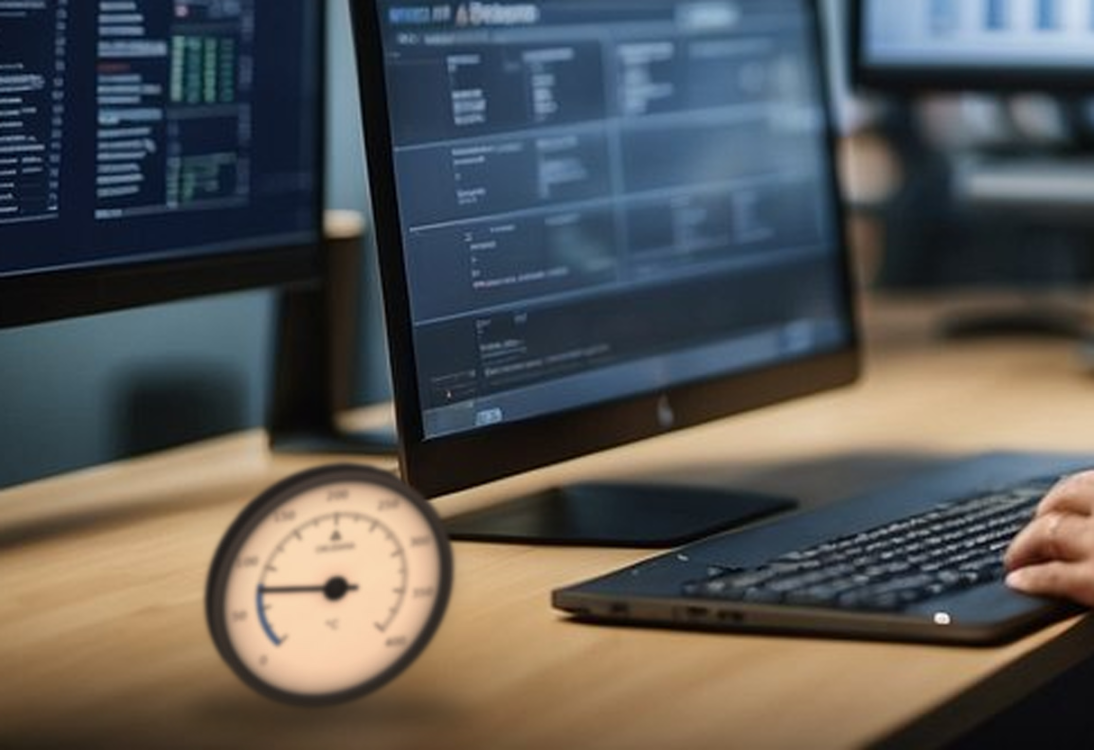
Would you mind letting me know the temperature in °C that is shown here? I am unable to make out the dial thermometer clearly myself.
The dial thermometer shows 75 °C
